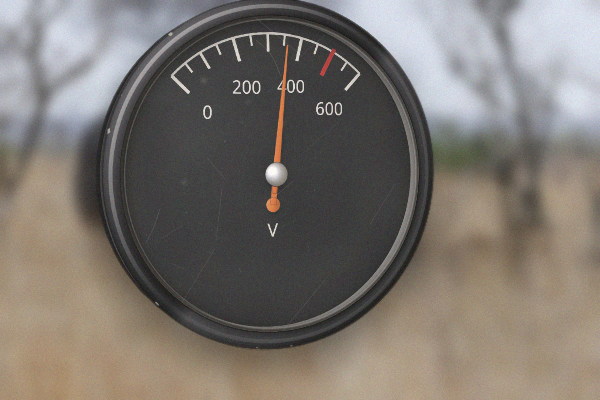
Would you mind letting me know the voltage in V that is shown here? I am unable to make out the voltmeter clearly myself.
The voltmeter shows 350 V
